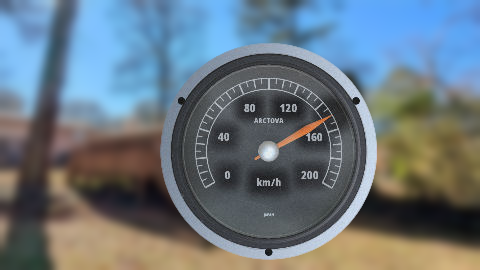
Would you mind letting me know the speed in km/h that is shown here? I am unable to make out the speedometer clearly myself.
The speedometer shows 150 km/h
